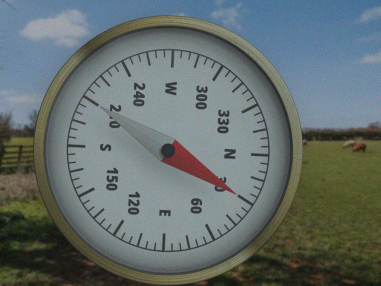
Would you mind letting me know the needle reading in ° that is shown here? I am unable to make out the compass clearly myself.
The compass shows 30 °
